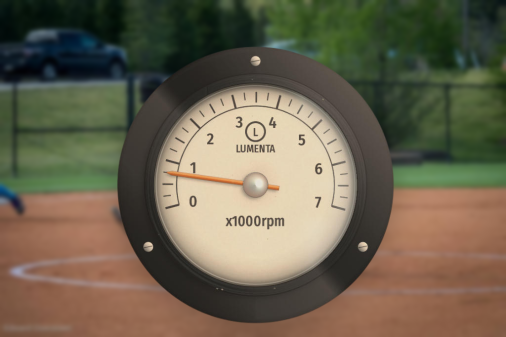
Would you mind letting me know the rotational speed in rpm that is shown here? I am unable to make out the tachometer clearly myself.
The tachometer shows 750 rpm
